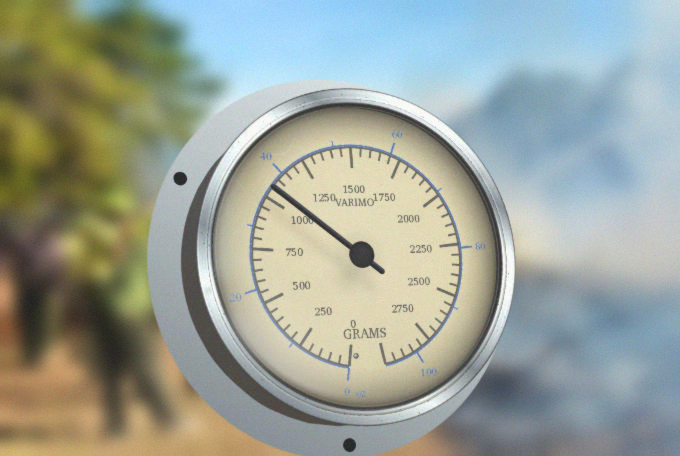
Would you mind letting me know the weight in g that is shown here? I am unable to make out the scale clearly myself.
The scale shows 1050 g
